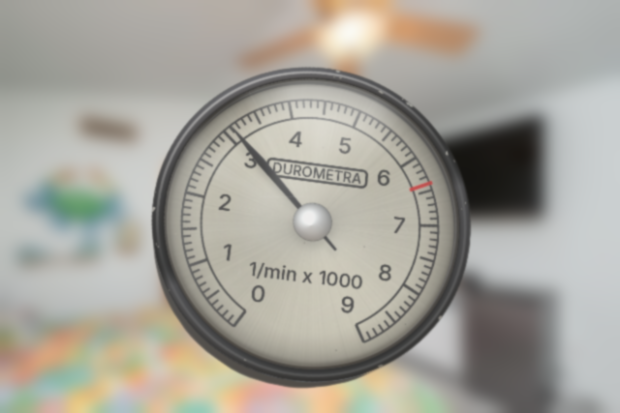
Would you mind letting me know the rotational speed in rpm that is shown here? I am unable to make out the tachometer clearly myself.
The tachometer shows 3100 rpm
